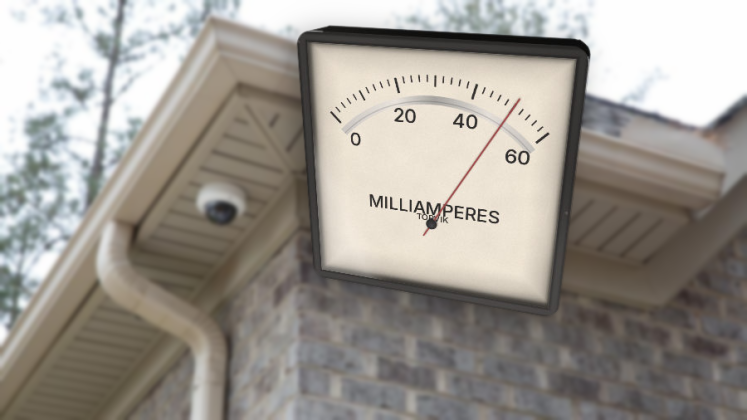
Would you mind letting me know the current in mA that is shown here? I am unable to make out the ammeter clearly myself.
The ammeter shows 50 mA
